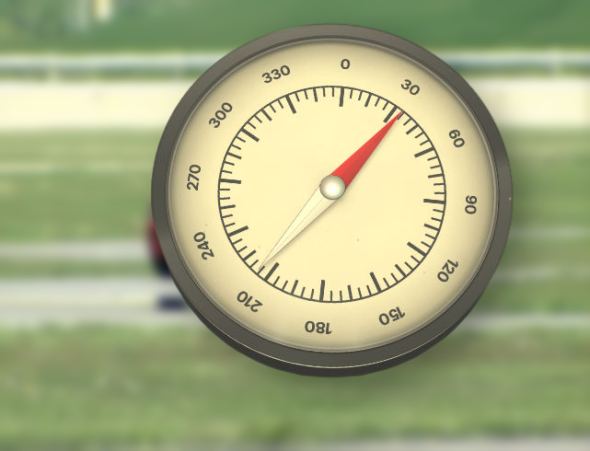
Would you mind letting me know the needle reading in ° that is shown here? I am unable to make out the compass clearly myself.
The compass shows 35 °
